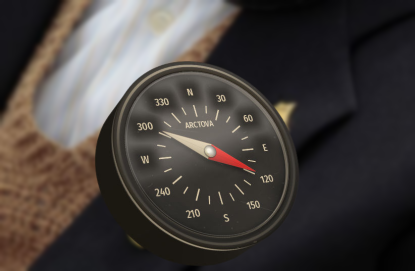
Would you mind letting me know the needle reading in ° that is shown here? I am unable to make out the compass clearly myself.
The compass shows 120 °
